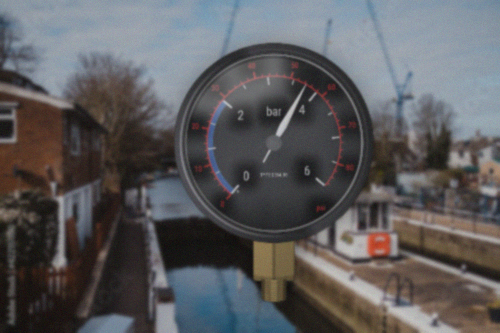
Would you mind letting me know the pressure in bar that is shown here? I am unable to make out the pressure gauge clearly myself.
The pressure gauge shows 3.75 bar
